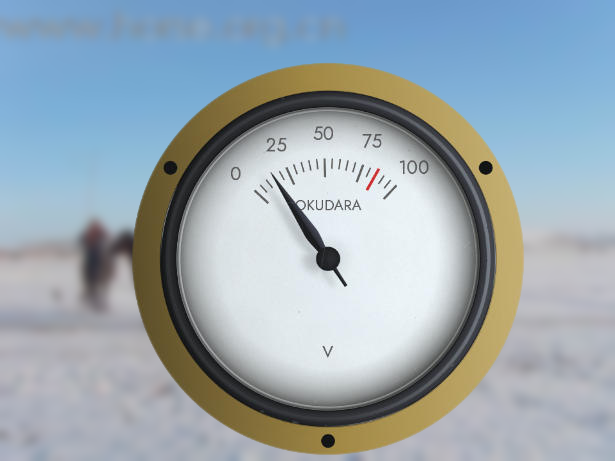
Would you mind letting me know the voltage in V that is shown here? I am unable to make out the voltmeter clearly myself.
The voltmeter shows 15 V
